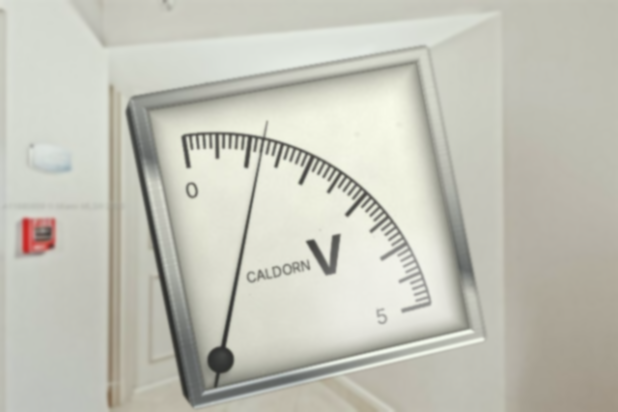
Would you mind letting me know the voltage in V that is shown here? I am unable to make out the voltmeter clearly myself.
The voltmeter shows 1.2 V
